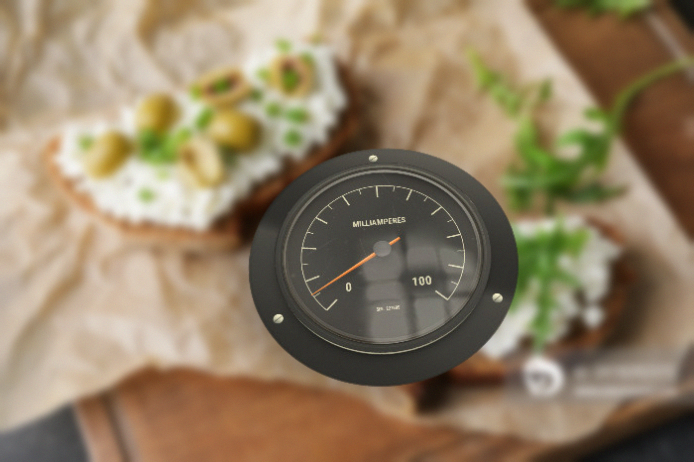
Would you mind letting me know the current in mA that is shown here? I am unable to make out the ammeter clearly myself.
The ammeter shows 5 mA
